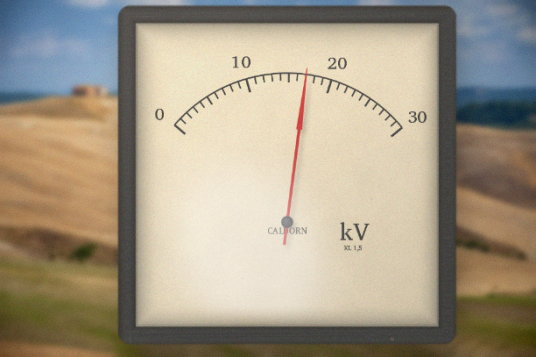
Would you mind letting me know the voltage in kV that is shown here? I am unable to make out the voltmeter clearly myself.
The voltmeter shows 17 kV
